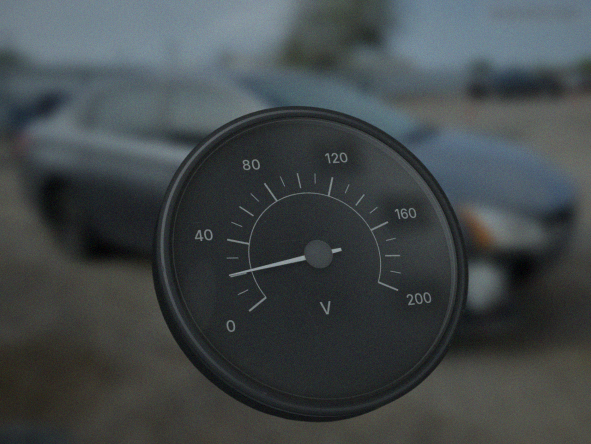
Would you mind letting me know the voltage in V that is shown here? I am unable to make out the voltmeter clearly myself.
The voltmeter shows 20 V
